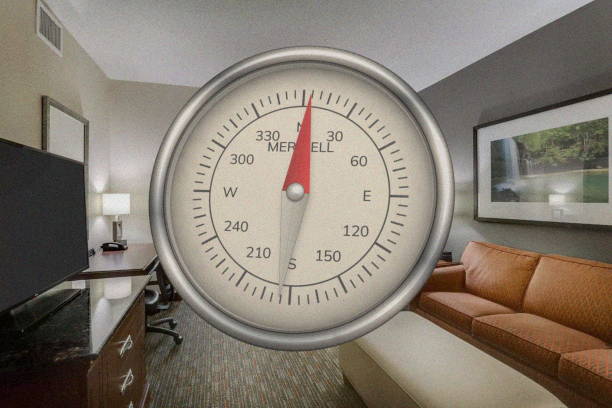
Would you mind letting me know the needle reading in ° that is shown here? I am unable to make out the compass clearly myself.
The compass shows 5 °
